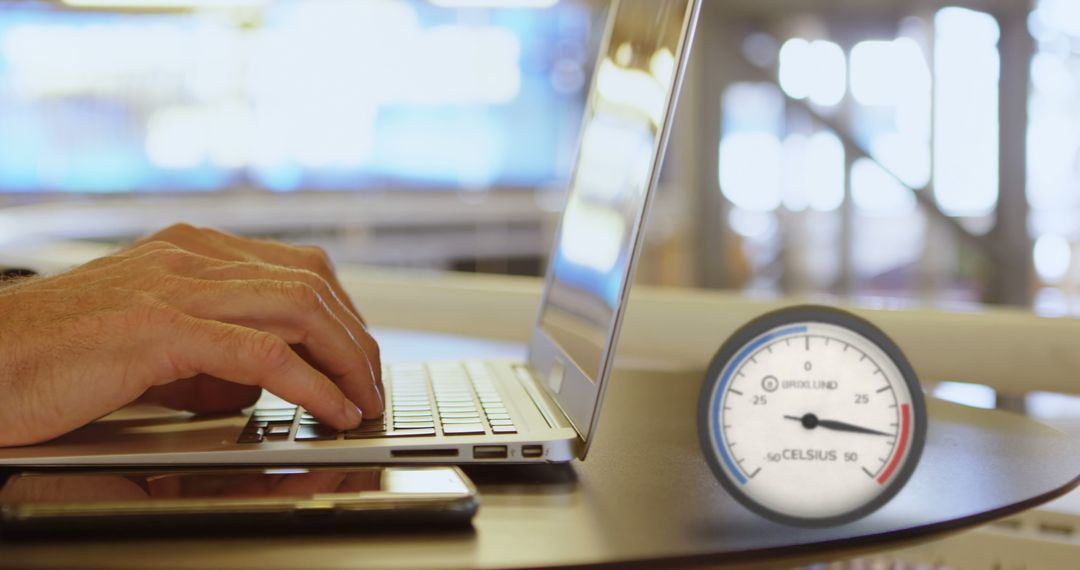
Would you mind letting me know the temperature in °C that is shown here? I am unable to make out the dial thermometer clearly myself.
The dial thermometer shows 37.5 °C
